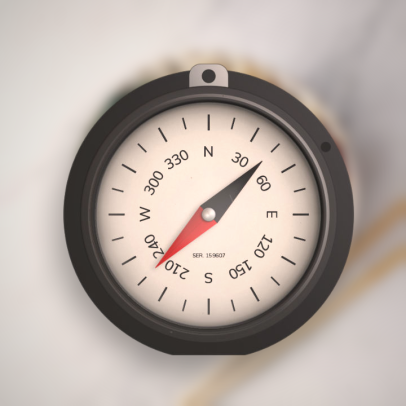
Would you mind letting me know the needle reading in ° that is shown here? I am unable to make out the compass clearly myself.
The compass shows 225 °
